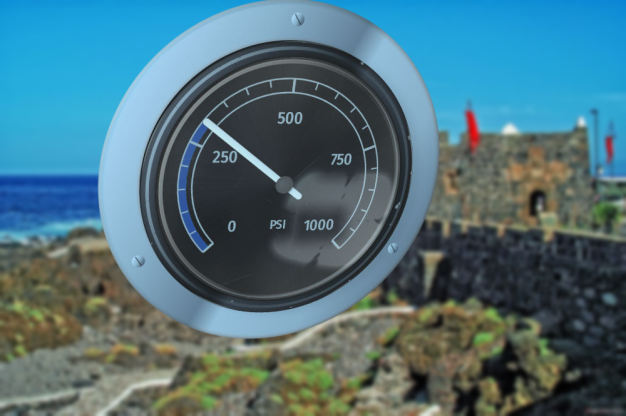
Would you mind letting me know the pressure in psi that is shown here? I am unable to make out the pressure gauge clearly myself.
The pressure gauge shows 300 psi
